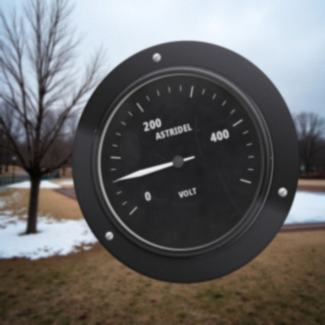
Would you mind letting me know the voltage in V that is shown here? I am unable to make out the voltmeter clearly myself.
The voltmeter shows 60 V
